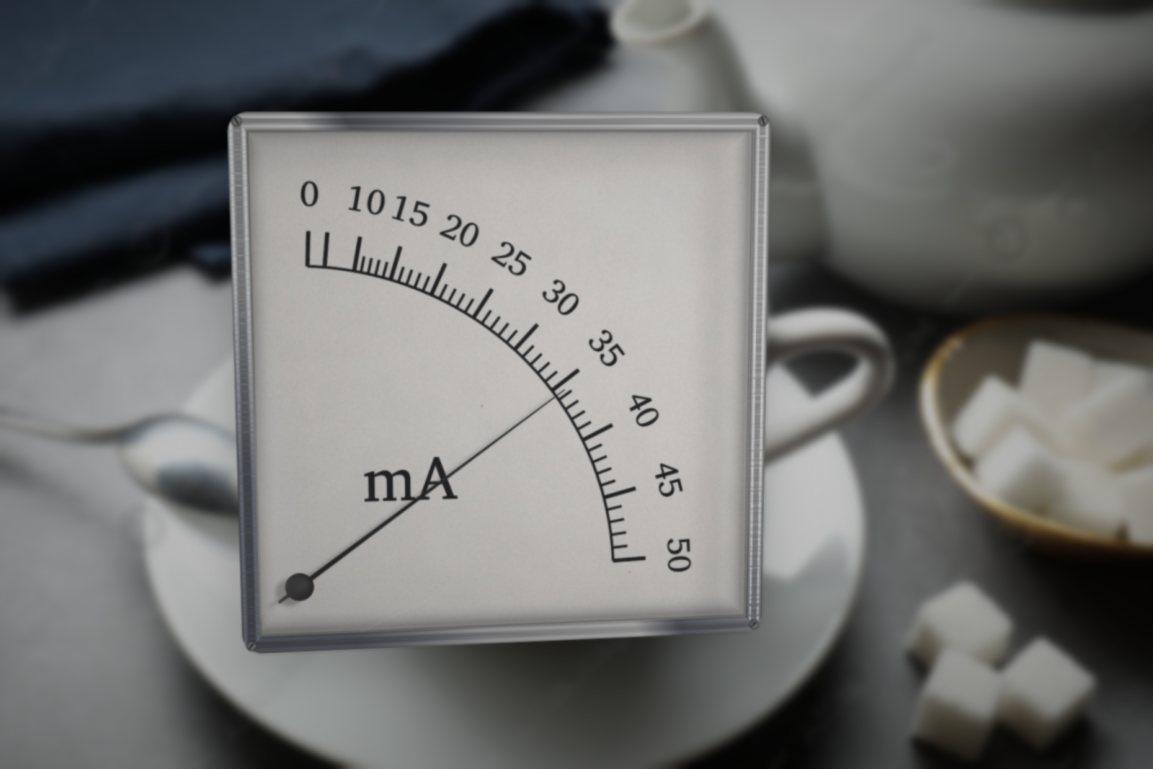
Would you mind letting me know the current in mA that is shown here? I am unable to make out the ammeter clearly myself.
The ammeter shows 35.5 mA
